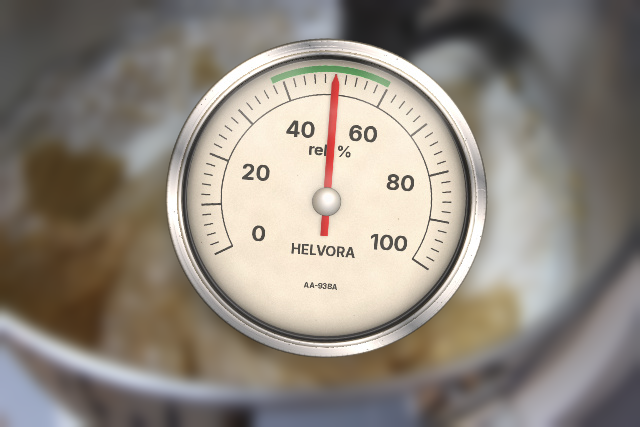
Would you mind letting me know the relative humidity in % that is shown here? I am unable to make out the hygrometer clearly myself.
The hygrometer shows 50 %
